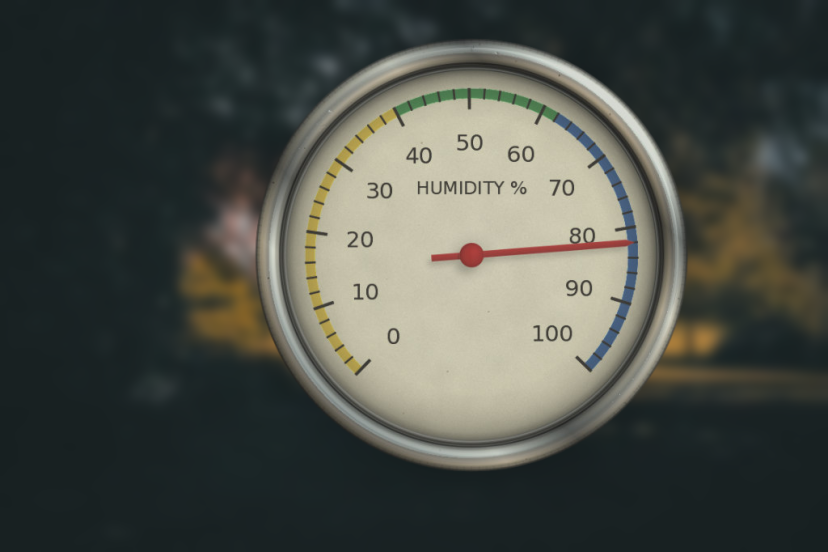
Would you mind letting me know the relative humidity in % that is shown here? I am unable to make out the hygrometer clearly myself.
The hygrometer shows 82 %
